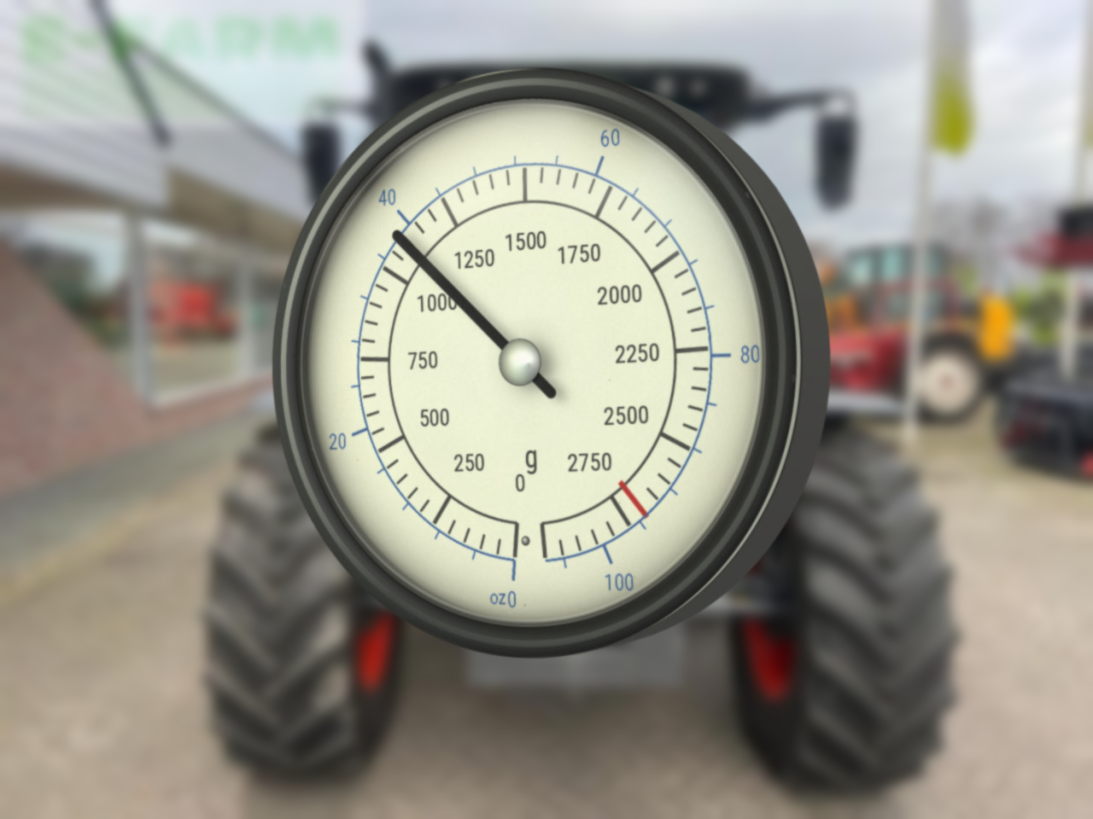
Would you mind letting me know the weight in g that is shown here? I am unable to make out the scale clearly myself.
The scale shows 1100 g
